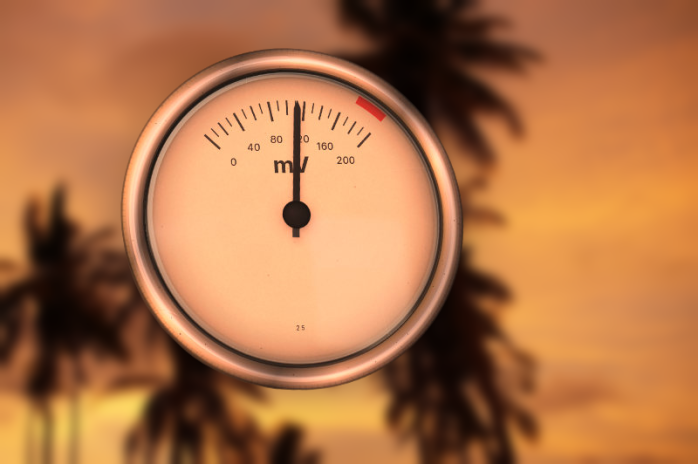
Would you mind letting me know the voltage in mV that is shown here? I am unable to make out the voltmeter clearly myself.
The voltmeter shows 110 mV
